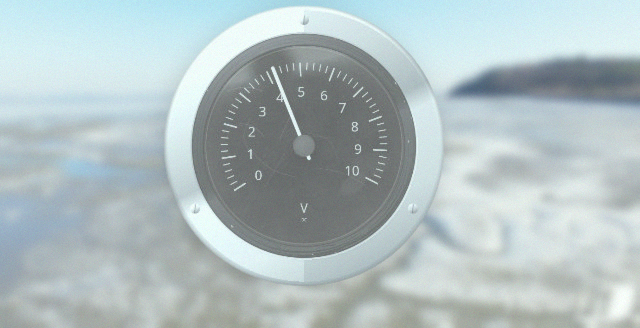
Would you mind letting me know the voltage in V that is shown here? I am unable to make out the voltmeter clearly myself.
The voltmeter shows 4.2 V
